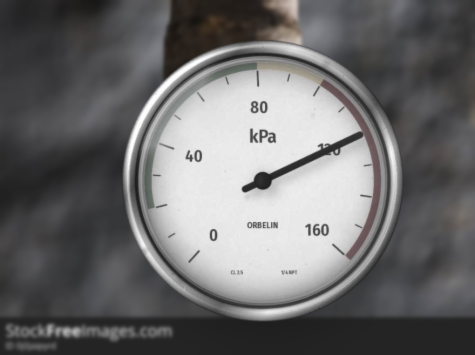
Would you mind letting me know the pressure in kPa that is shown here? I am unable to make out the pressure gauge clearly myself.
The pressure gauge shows 120 kPa
